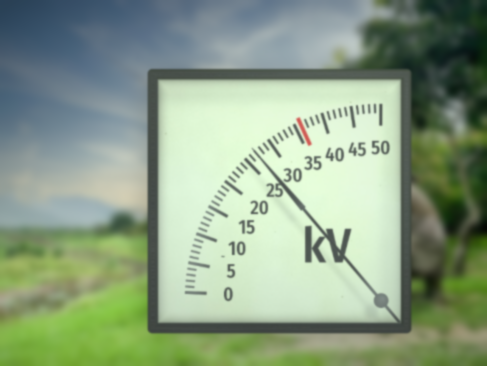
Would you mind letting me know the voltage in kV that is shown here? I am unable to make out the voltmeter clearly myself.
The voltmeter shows 27 kV
